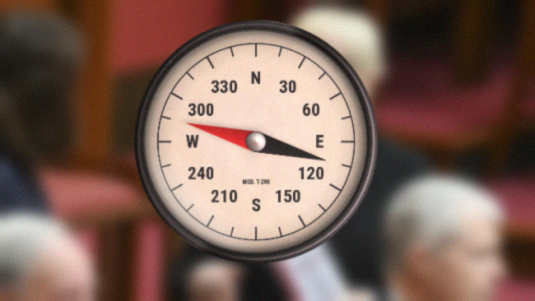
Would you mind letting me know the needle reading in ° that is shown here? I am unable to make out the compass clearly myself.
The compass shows 285 °
